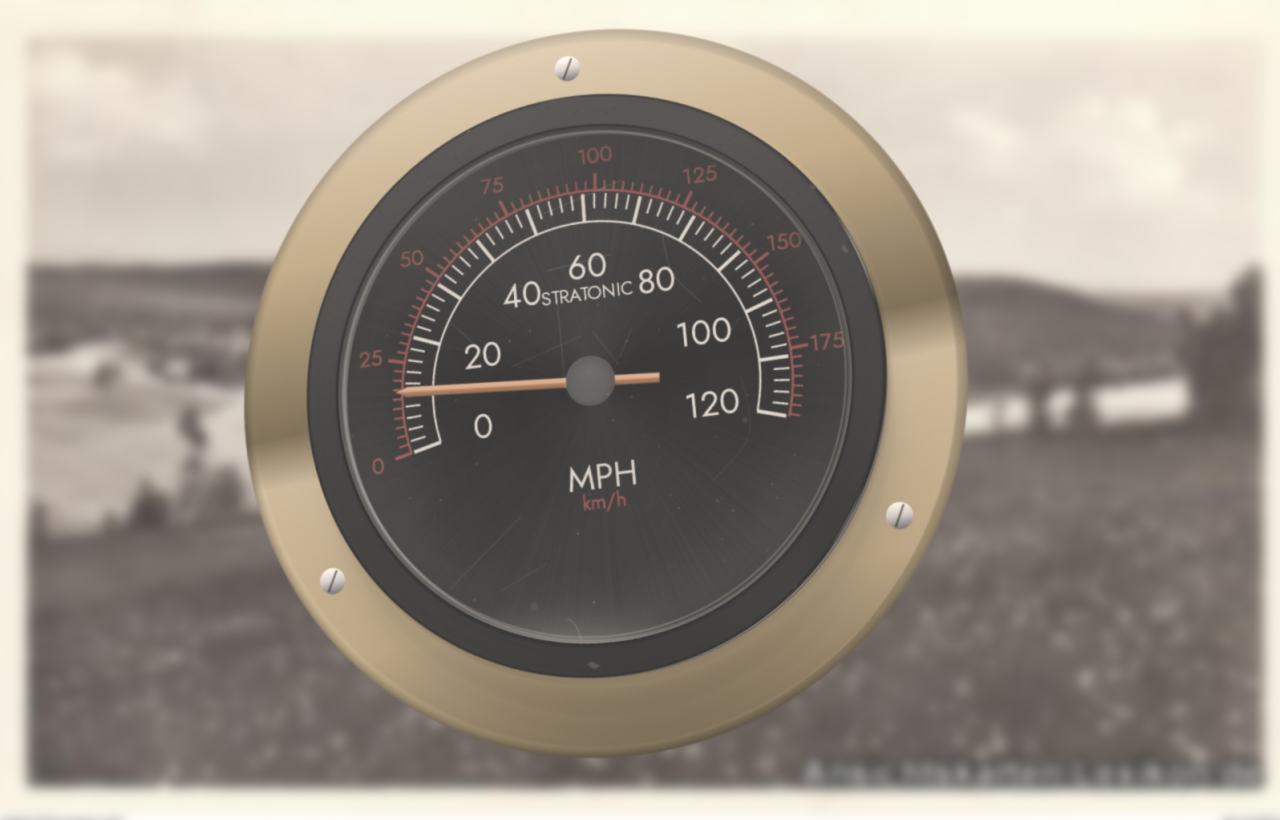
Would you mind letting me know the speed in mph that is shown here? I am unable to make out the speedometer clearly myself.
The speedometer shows 10 mph
